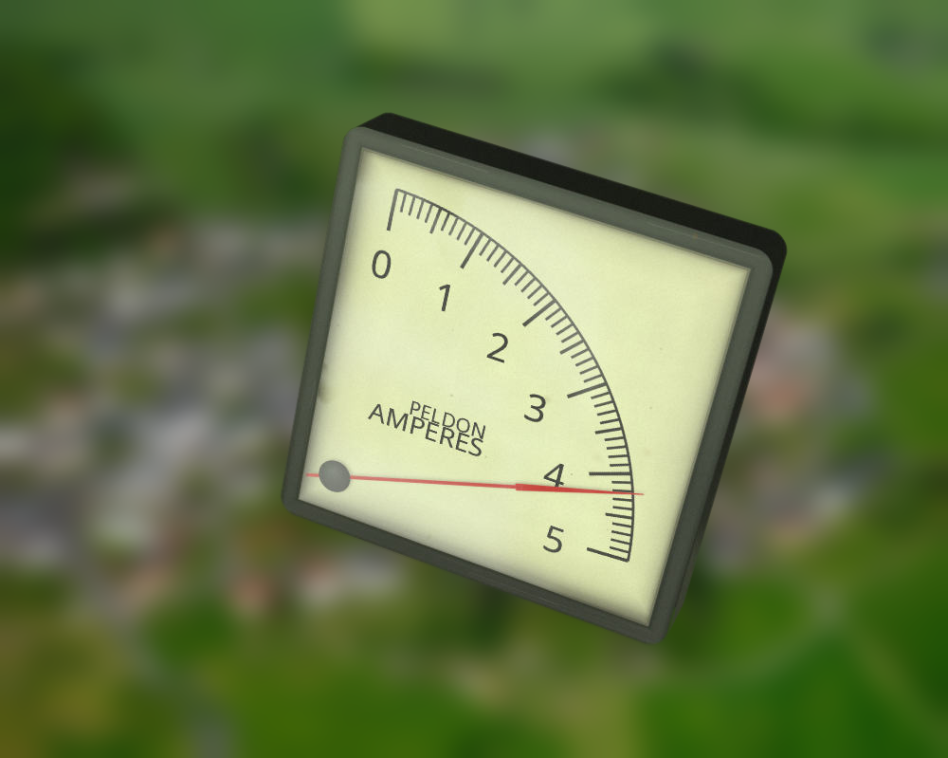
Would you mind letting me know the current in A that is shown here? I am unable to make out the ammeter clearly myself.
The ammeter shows 4.2 A
